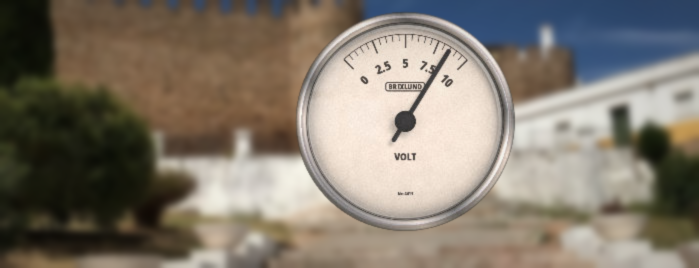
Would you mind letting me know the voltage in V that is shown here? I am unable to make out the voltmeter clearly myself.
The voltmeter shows 8.5 V
